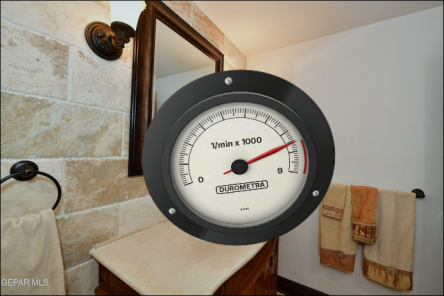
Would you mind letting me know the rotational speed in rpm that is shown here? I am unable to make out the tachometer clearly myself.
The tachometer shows 7500 rpm
